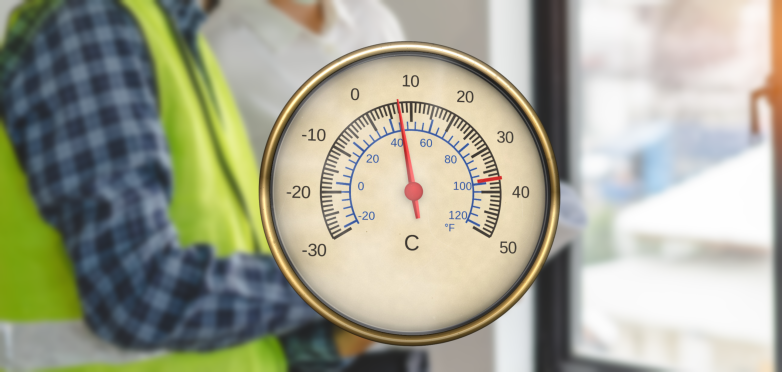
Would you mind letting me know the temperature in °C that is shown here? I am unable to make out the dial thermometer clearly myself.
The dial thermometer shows 7 °C
